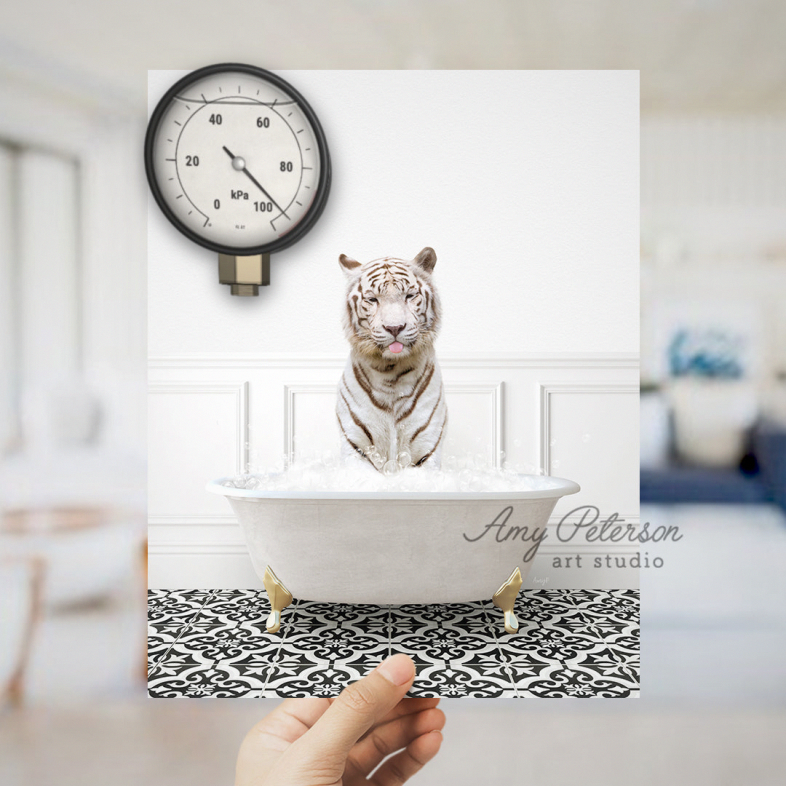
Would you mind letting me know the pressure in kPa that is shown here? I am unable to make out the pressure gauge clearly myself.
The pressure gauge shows 95 kPa
